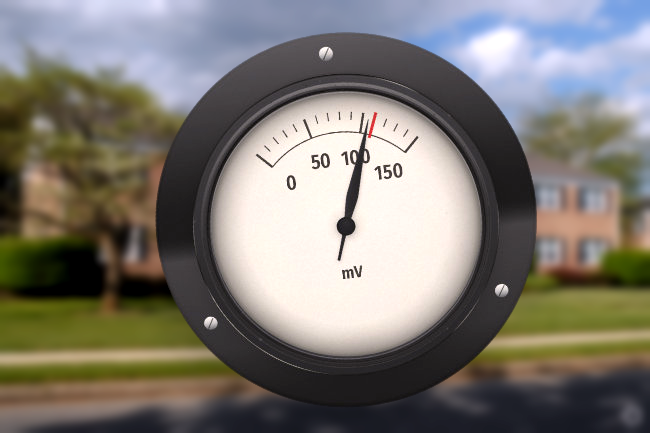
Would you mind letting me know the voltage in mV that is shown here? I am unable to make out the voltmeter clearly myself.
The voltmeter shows 105 mV
